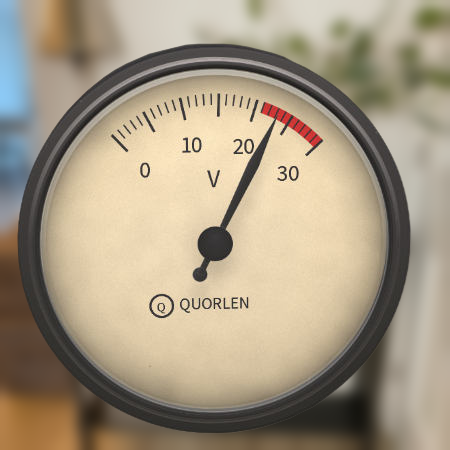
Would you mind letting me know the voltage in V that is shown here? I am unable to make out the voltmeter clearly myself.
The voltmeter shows 23 V
